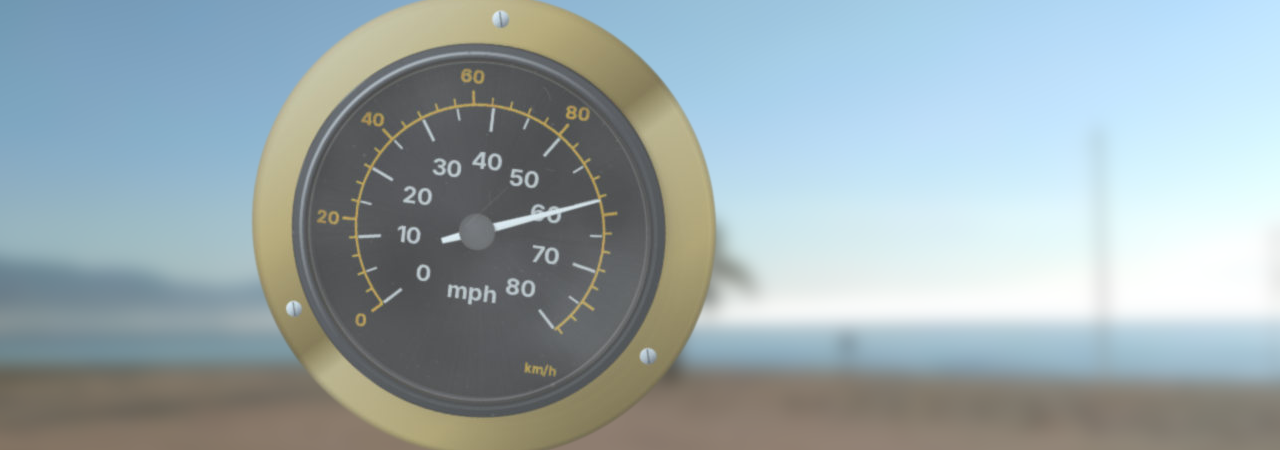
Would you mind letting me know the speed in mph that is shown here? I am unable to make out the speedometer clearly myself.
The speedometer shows 60 mph
